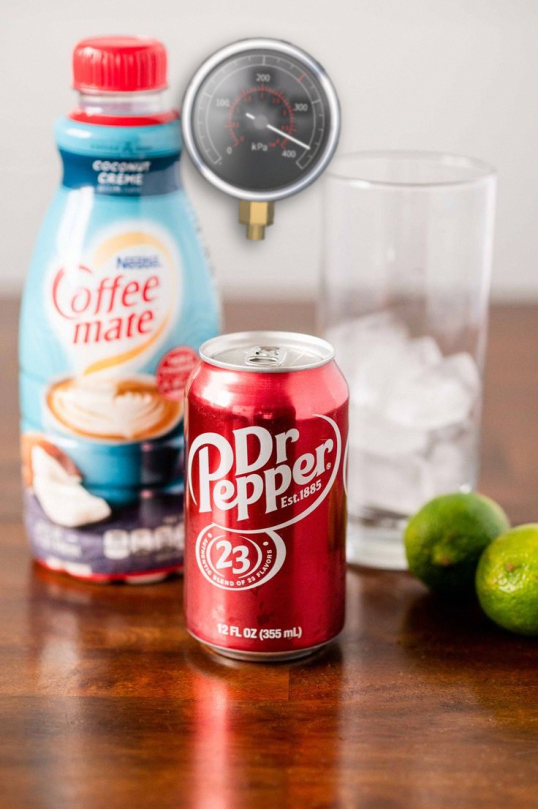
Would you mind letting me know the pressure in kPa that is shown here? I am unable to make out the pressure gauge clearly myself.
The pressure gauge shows 370 kPa
